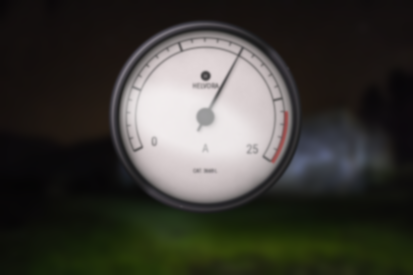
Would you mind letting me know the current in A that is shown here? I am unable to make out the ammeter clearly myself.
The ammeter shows 15 A
